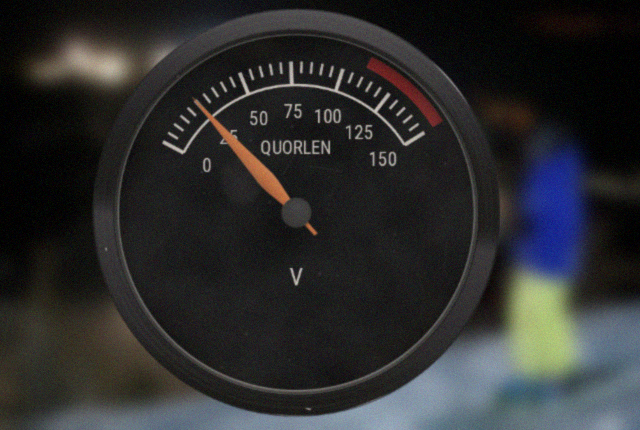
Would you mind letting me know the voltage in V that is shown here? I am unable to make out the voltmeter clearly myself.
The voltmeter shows 25 V
